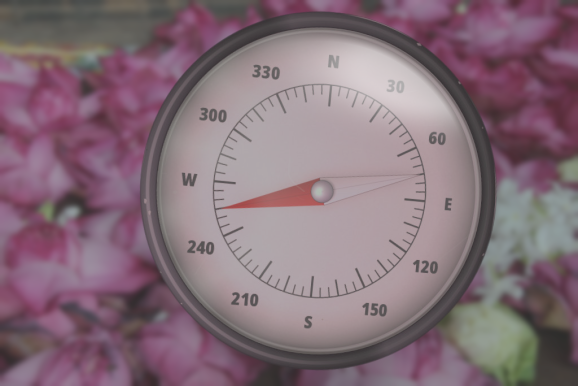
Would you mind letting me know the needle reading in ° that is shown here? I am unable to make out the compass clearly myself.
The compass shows 255 °
